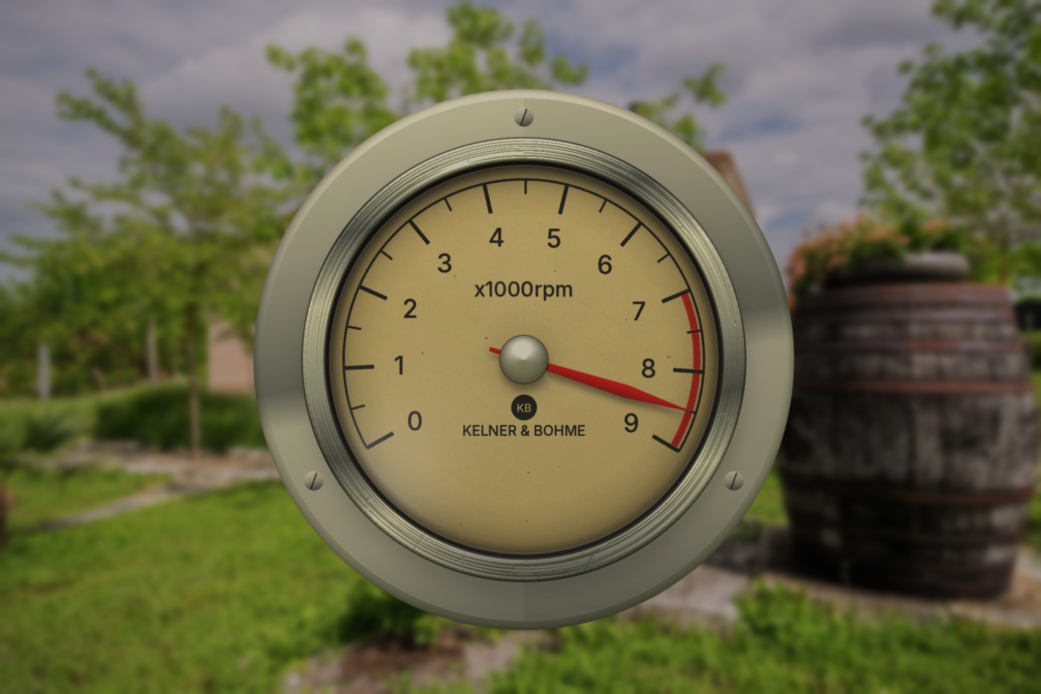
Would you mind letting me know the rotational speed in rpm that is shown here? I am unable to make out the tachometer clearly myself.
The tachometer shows 8500 rpm
